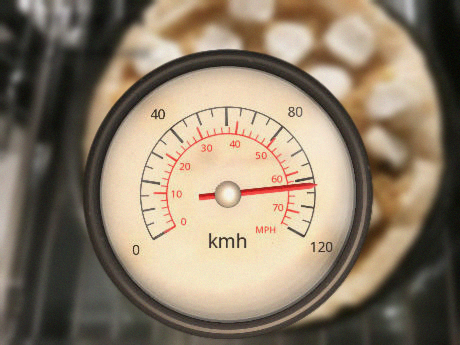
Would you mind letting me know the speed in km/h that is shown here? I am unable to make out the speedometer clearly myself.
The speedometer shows 102.5 km/h
